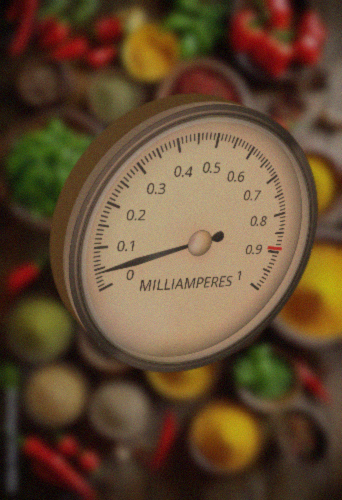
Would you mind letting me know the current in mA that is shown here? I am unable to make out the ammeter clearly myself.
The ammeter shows 0.05 mA
